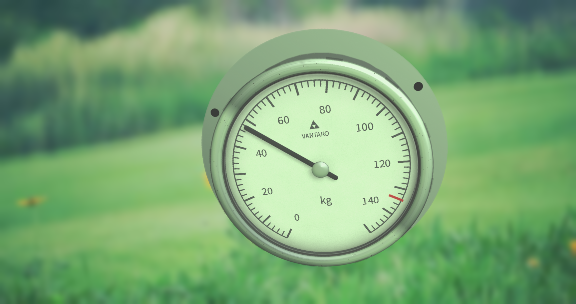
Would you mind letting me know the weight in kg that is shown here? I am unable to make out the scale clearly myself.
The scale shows 48 kg
